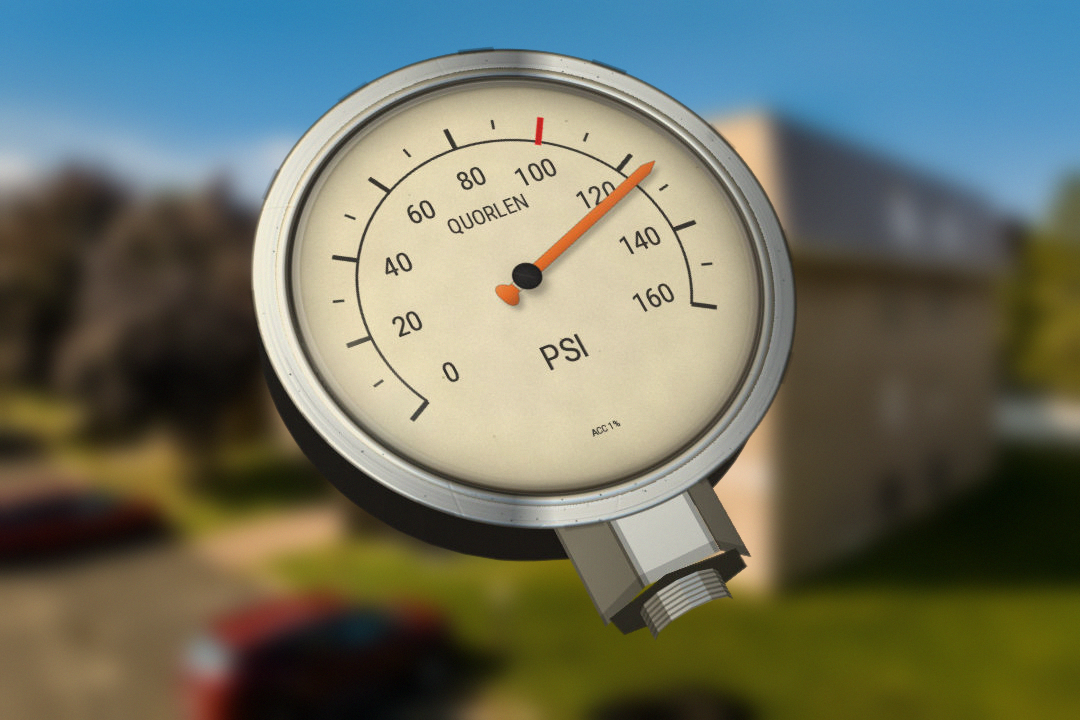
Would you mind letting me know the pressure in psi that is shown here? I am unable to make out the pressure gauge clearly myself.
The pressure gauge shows 125 psi
